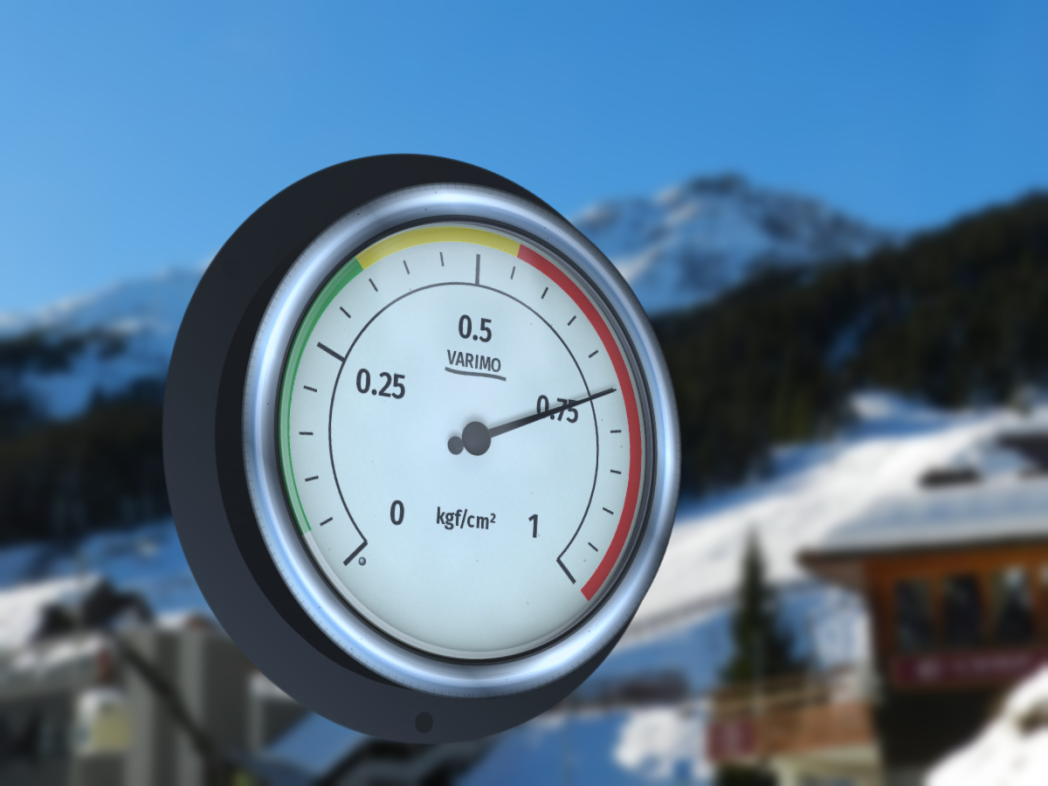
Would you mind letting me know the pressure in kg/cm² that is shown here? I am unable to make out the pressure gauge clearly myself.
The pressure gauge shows 0.75 kg/cm²
